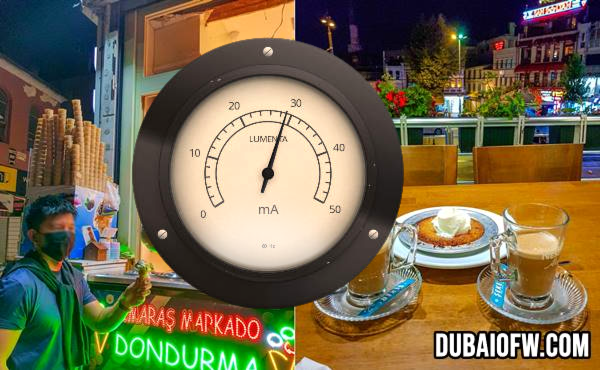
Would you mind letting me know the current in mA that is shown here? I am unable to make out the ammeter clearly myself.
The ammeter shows 29 mA
